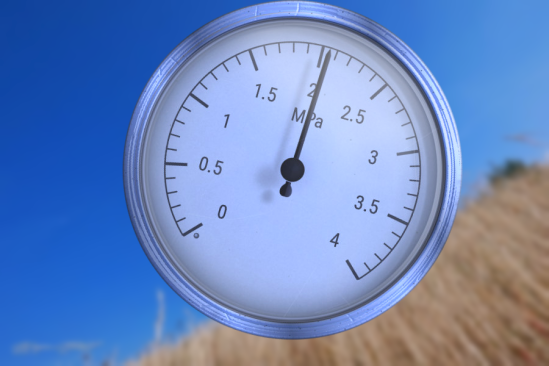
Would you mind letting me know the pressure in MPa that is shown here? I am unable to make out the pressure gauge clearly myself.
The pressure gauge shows 2.05 MPa
